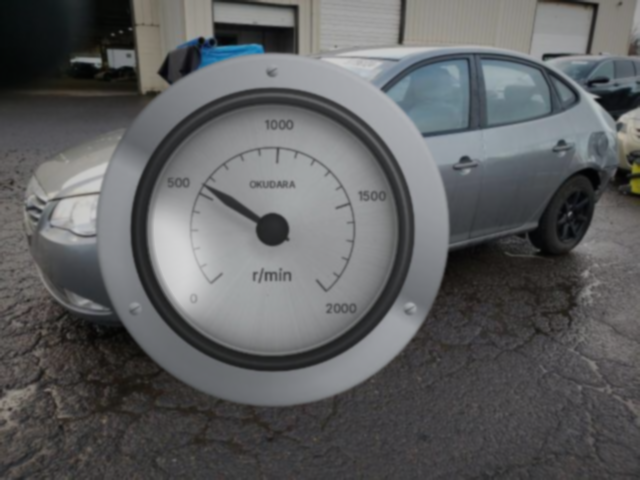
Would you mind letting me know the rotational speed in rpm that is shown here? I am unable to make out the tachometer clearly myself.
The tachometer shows 550 rpm
